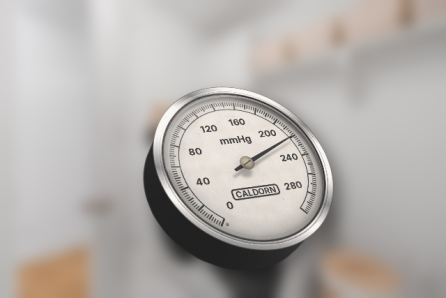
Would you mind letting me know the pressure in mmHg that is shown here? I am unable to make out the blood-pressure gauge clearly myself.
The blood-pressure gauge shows 220 mmHg
